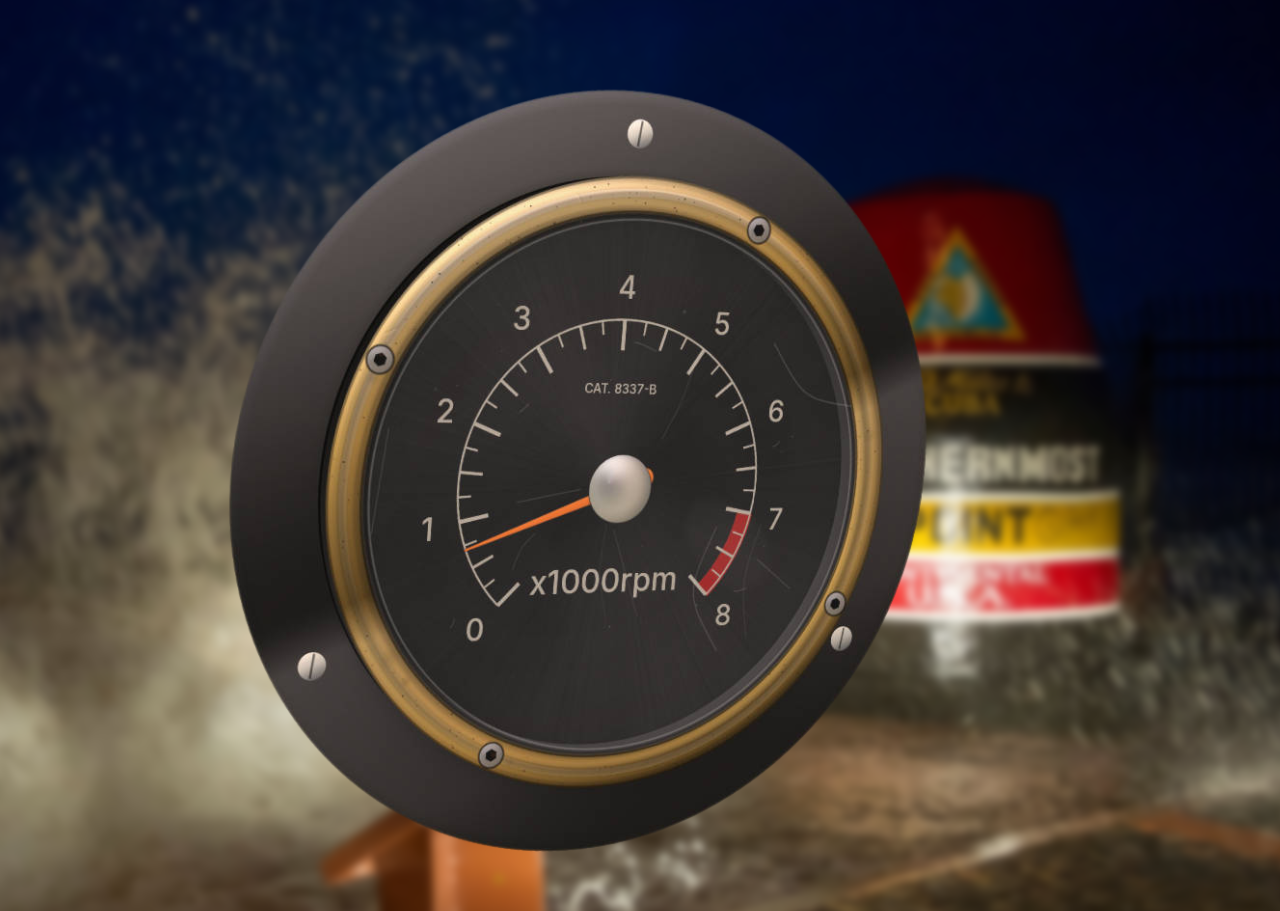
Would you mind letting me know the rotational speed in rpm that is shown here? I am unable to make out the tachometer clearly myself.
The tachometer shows 750 rpm
